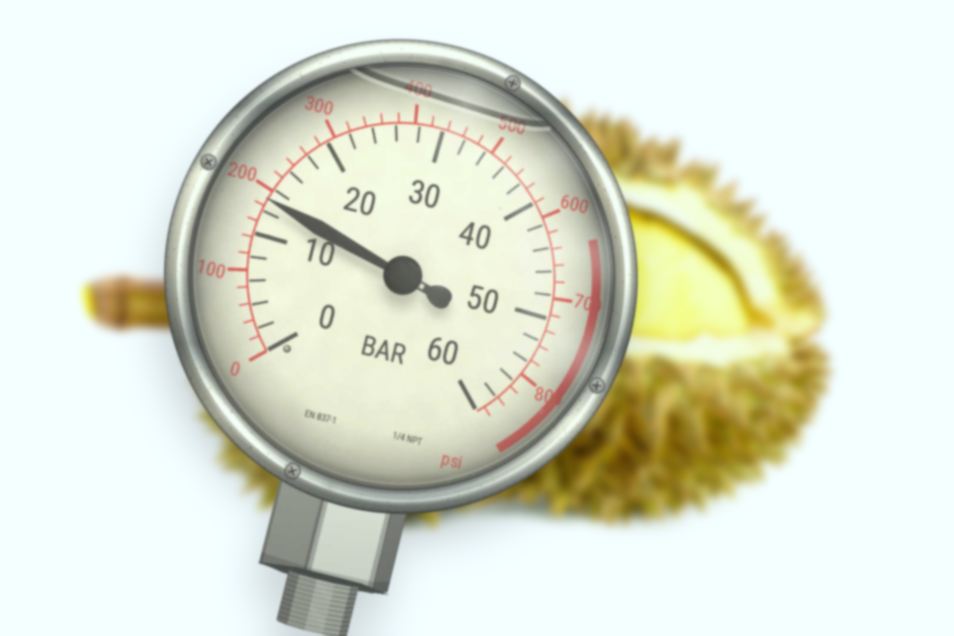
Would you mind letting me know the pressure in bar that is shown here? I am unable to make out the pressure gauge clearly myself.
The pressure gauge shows 13 bar
